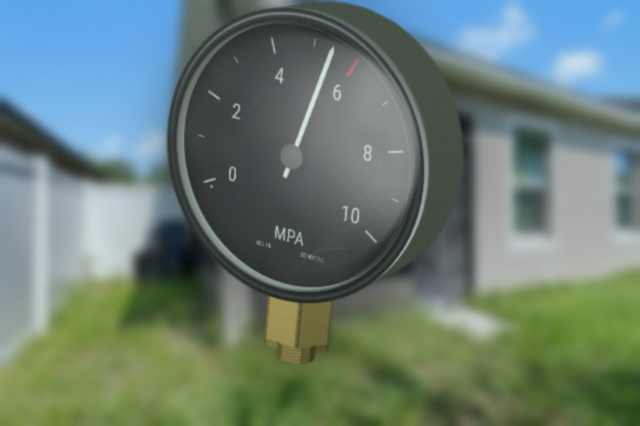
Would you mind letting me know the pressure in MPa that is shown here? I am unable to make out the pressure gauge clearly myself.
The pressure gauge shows 5.5 MPa
